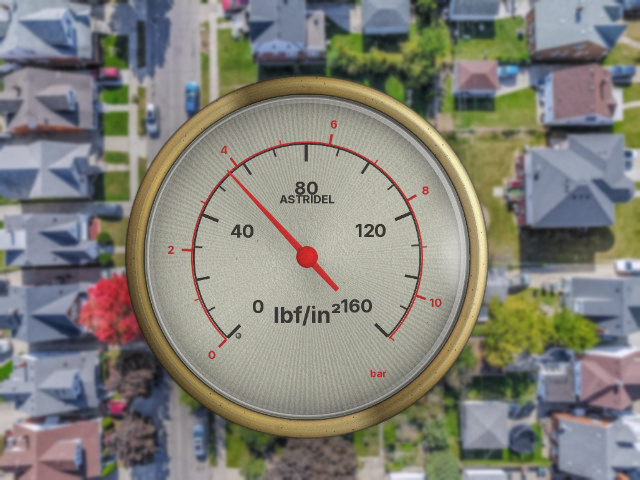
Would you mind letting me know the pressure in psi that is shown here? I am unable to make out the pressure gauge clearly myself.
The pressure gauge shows 55 psi
